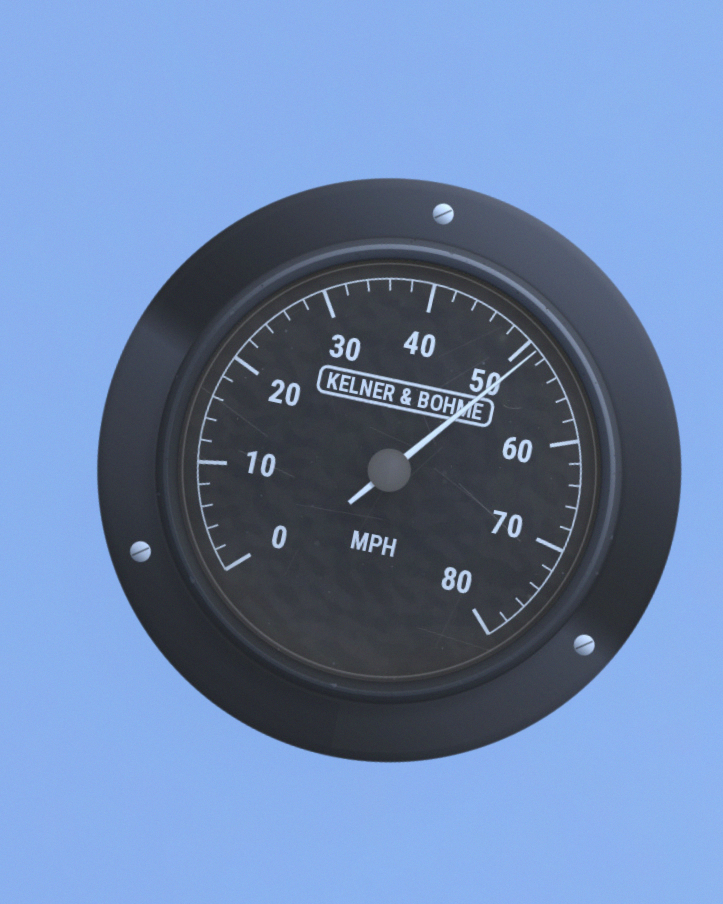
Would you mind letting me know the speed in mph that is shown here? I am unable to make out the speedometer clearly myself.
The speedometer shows 51 mph
